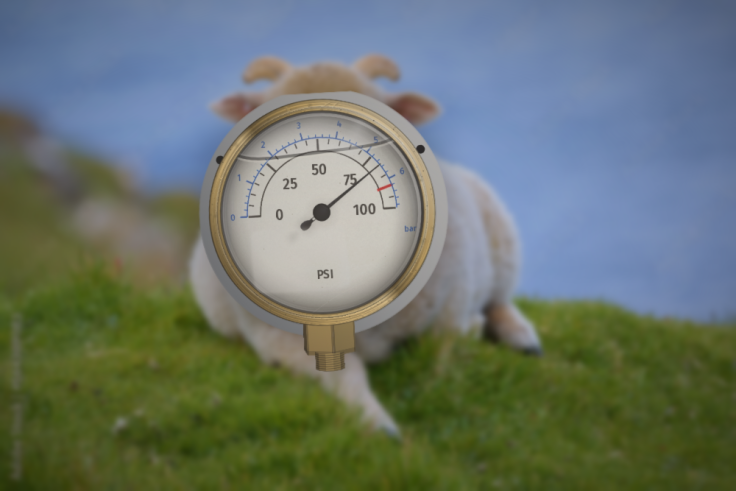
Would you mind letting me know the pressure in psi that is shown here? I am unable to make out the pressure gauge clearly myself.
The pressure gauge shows 80 psi
